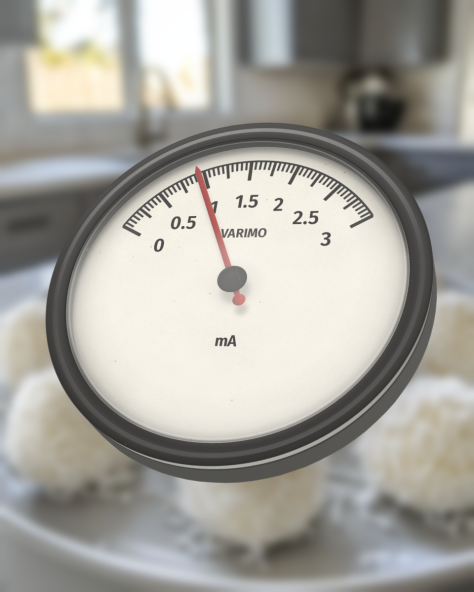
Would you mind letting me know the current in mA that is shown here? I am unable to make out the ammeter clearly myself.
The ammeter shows 0.95 mA
